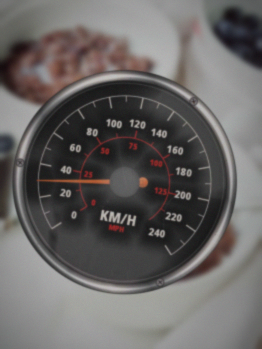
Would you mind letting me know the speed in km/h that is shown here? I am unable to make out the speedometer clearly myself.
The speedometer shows 30 km/h
